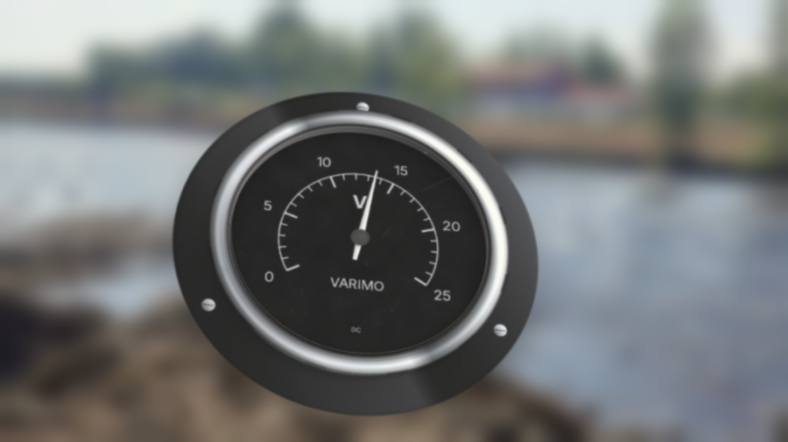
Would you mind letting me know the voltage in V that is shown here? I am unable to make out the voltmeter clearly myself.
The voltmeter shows 13.5 V
